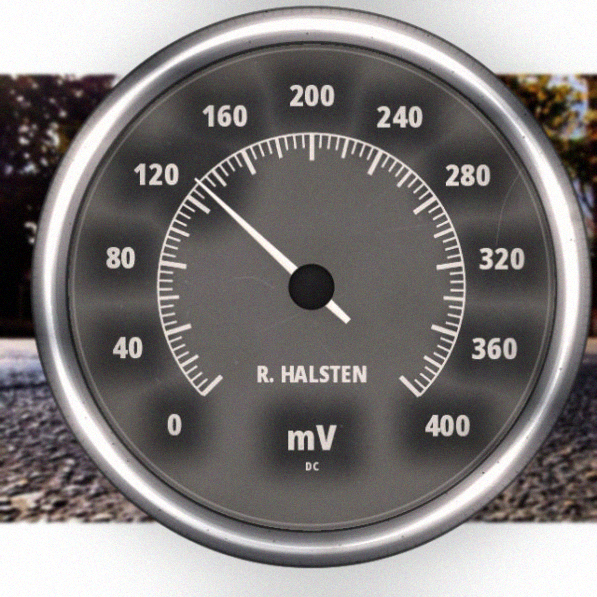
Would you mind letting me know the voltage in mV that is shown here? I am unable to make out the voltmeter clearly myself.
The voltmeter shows 130 mV
